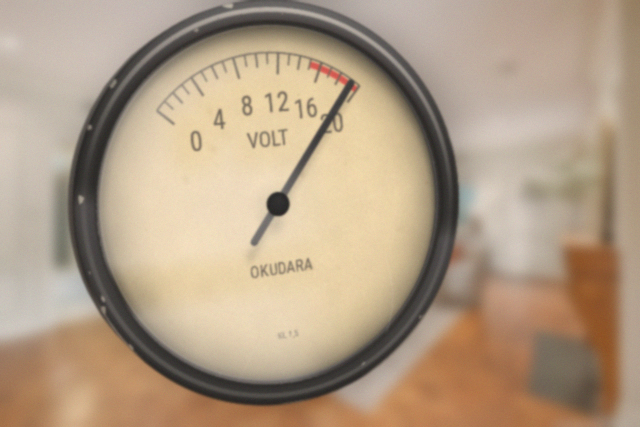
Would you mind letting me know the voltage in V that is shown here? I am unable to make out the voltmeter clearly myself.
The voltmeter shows 19 V
